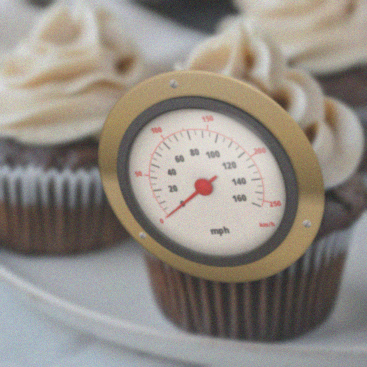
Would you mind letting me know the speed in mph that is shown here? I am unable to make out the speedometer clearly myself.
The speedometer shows 0 mph
